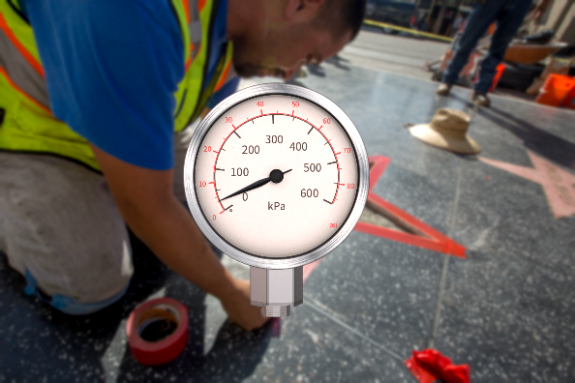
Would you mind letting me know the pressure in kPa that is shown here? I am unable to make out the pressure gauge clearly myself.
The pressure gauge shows 25 kPa
